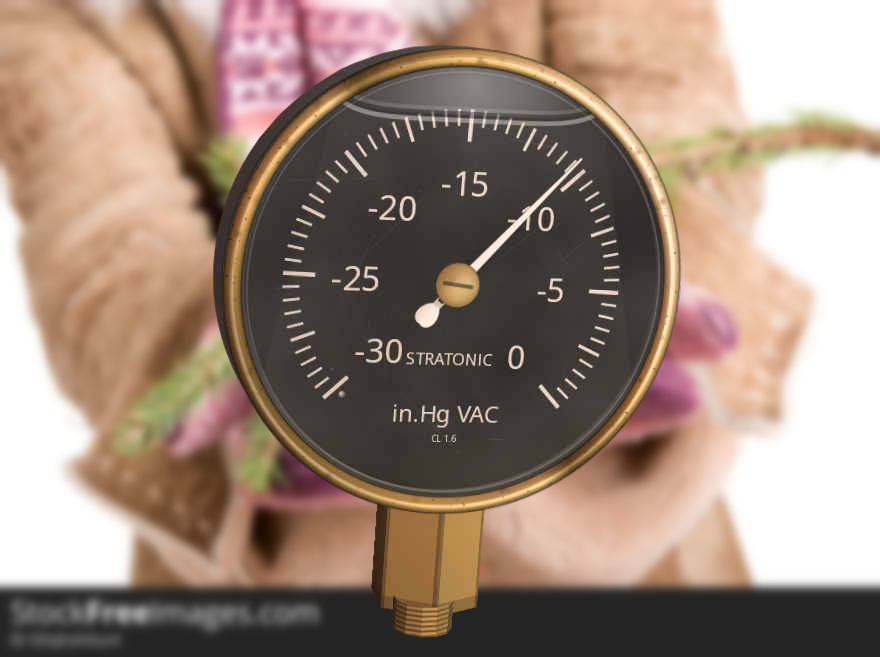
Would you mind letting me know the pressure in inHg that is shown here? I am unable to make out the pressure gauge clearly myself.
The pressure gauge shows -10.5 inHg
